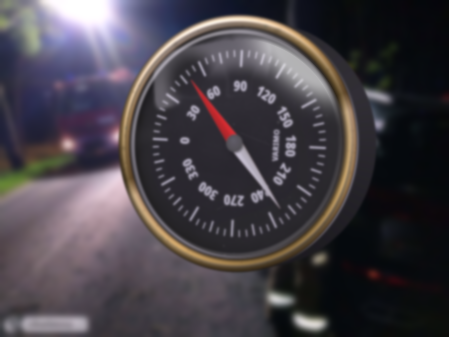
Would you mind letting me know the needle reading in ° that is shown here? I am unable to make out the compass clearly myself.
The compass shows 50 °
